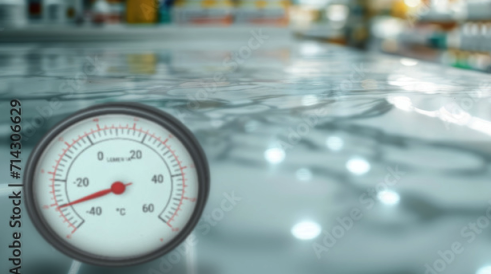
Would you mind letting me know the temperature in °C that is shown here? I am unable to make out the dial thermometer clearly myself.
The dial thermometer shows -30 °C
